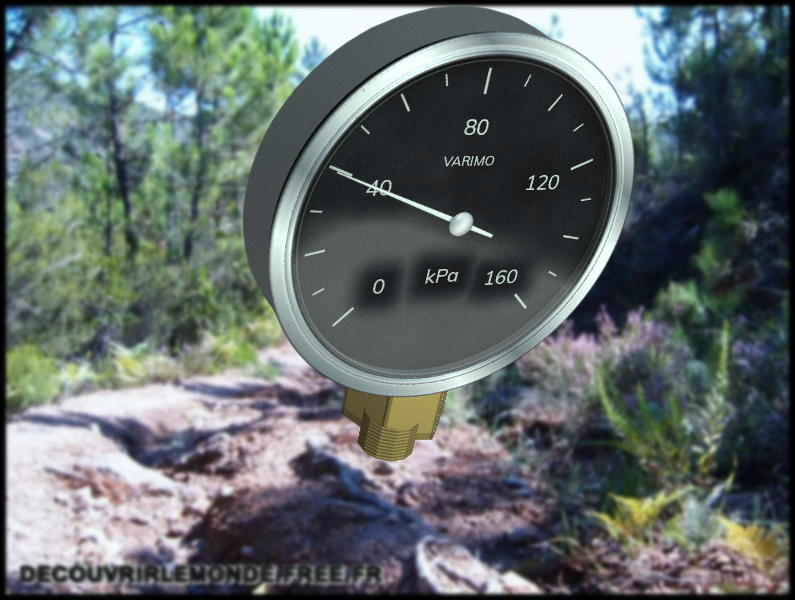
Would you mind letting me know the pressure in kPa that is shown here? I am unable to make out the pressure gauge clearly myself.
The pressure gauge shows 40 kPa
